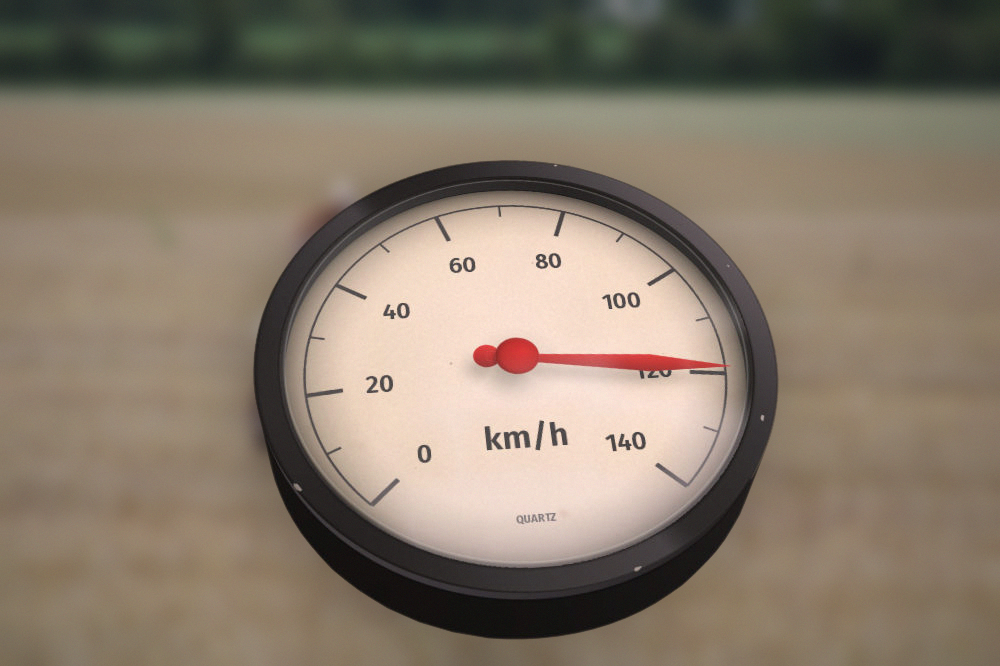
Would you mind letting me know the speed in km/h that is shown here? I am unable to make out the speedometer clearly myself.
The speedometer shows 120 km/h
